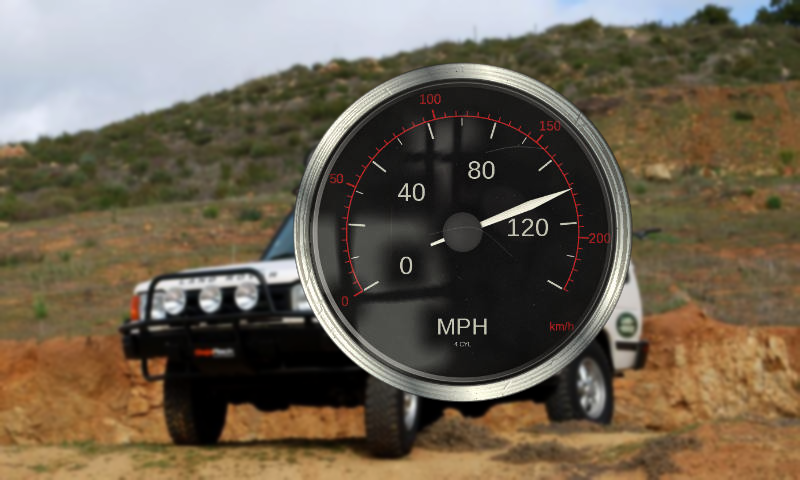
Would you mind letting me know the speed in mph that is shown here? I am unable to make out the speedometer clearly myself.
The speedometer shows 110 mph
